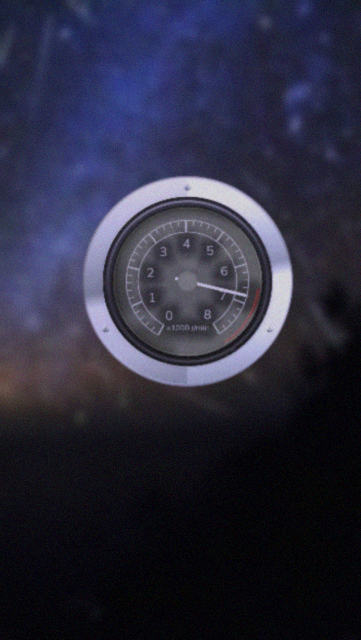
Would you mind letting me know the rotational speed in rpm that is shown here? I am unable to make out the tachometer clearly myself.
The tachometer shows 6800 rpm
